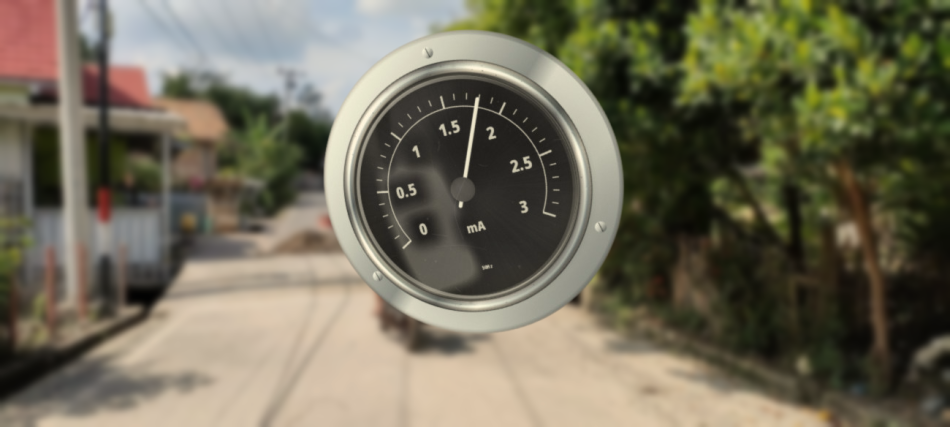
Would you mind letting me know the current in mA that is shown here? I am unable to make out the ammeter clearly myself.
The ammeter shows 1.8 mA
